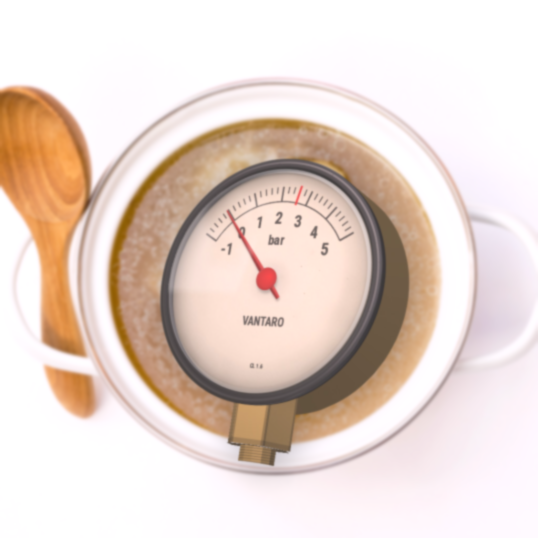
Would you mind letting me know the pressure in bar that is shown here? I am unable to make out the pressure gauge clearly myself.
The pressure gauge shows 0 bar
